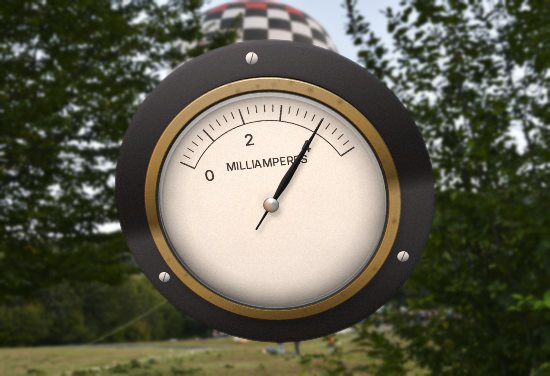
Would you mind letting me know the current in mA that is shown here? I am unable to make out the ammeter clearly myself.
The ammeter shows 4 mA
